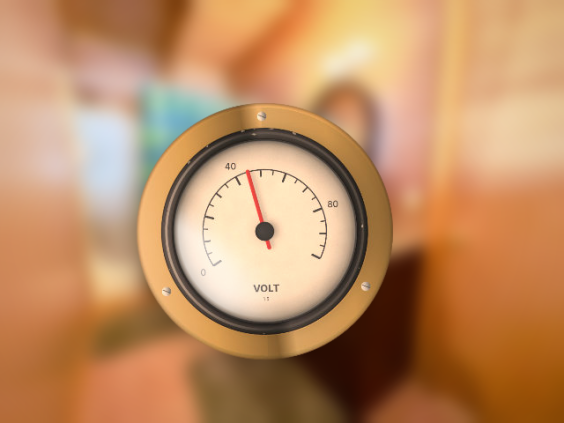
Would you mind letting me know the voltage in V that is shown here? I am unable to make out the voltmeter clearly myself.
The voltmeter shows 45 V
